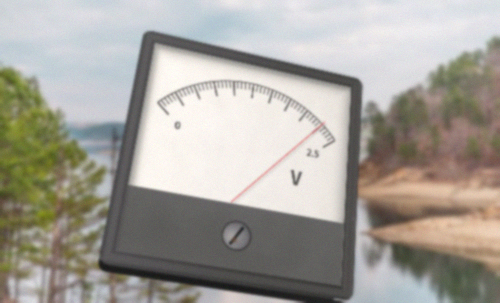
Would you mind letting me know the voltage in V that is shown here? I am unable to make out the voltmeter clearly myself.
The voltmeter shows 2.25 V
